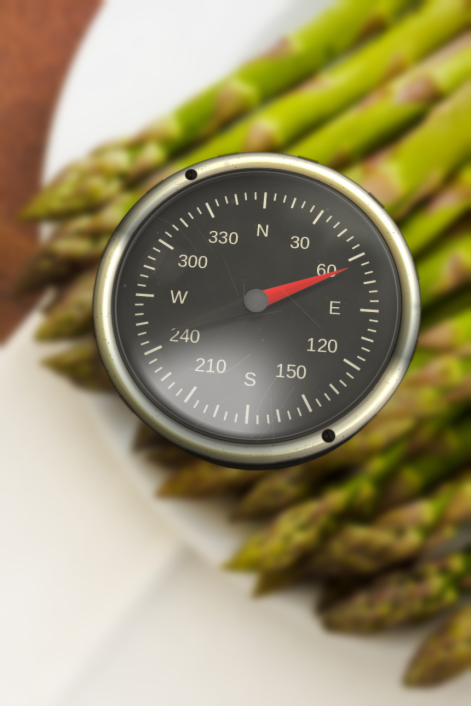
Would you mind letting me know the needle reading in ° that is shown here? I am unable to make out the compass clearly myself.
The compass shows 65 °
